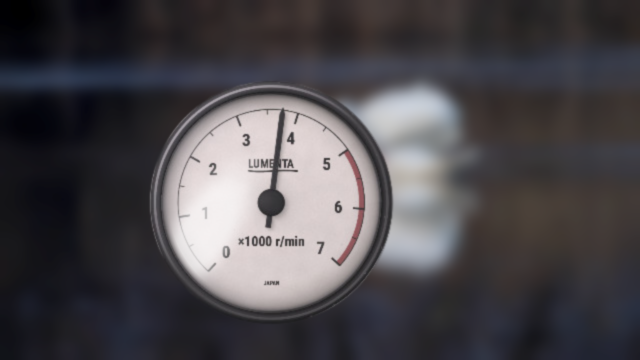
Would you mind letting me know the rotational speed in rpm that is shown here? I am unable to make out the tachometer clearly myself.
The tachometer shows 3750 rpm
